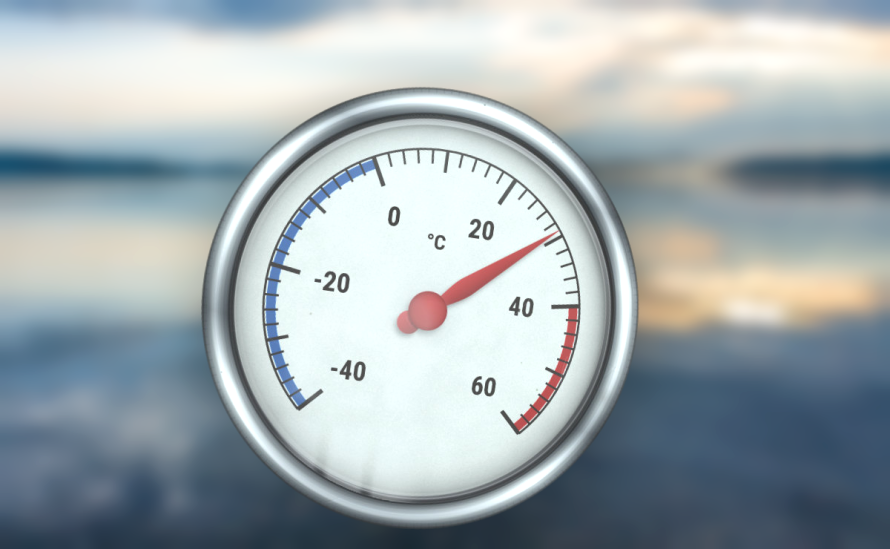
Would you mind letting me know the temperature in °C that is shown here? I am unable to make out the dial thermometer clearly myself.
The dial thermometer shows 29 °C
